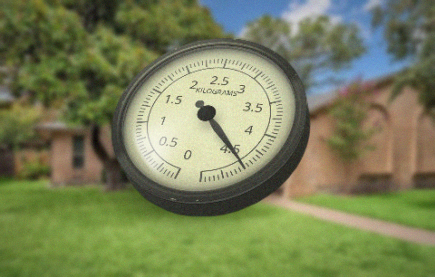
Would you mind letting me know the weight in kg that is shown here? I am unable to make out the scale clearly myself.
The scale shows 4.5 kg
